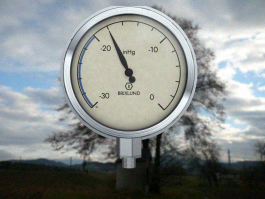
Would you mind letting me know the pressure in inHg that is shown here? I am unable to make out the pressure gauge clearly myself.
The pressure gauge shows -18 inHg
